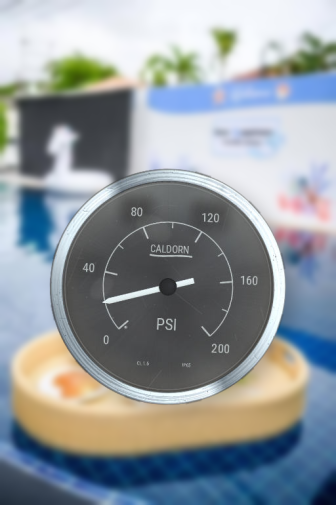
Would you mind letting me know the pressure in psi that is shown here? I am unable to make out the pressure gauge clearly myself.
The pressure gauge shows 20 psi
